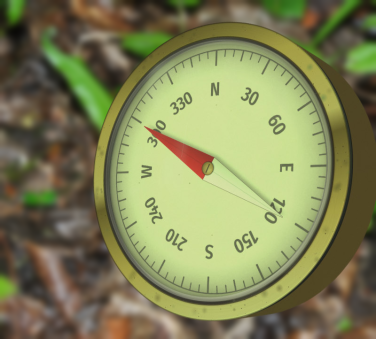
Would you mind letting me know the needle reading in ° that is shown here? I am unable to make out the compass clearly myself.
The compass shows 300 °
